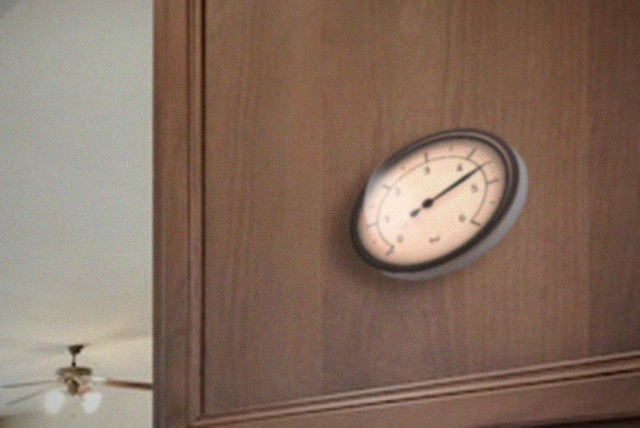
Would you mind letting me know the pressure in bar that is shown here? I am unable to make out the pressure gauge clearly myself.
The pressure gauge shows 4.5 bar
